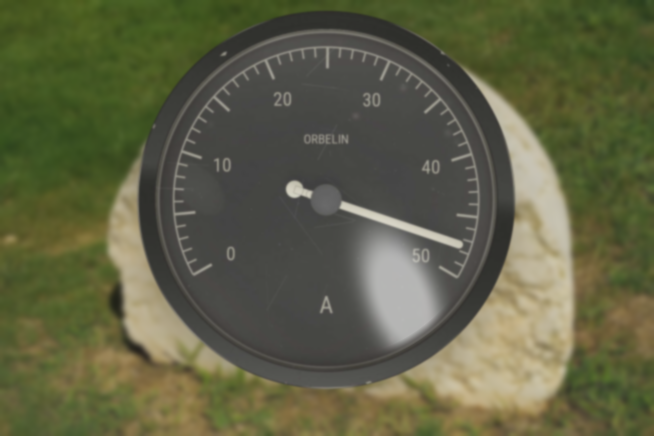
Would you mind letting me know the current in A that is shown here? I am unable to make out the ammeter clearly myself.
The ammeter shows 47.5 A
